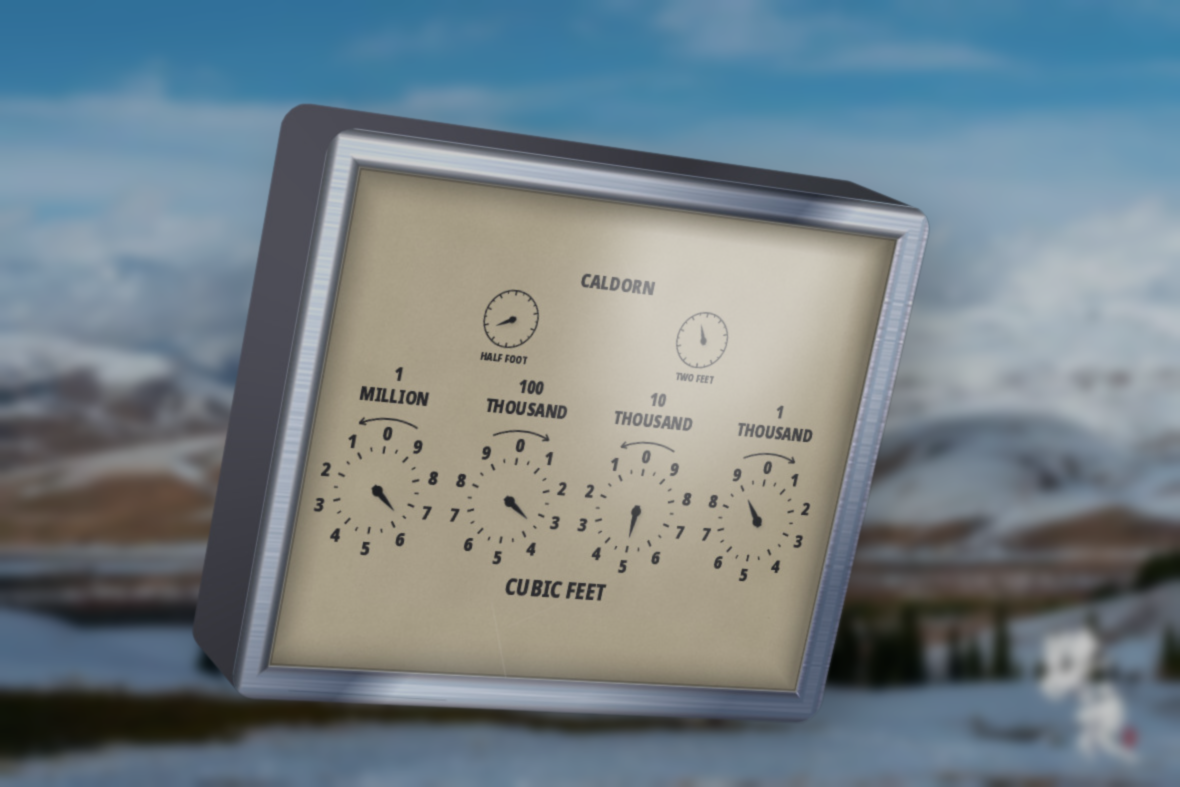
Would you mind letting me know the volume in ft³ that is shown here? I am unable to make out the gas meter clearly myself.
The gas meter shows 634900 ft³
